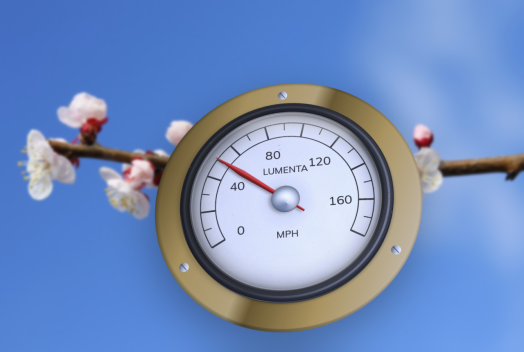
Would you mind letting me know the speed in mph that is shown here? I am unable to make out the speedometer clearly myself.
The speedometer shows 50 mph
